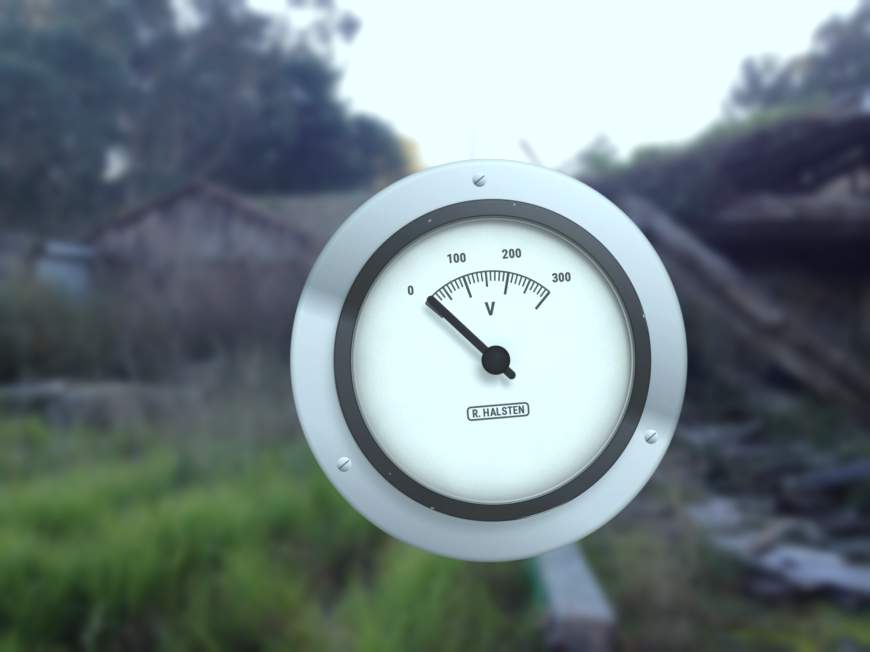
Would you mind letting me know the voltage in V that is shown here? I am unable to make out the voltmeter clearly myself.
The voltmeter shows 10 V
